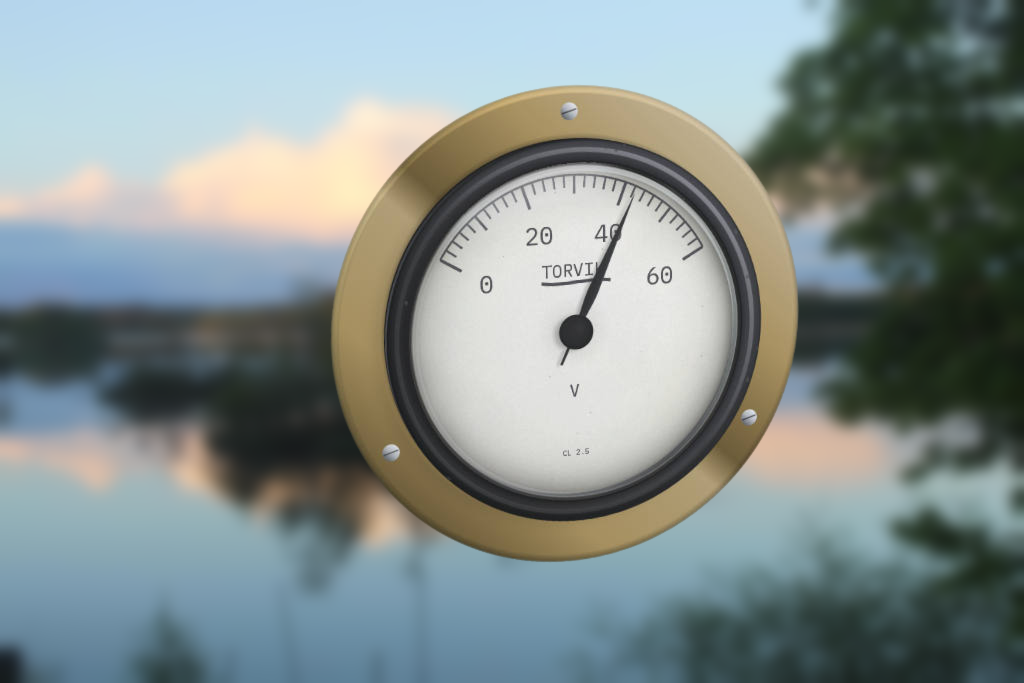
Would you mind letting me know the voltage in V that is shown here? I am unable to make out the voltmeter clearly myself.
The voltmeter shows 42 V
